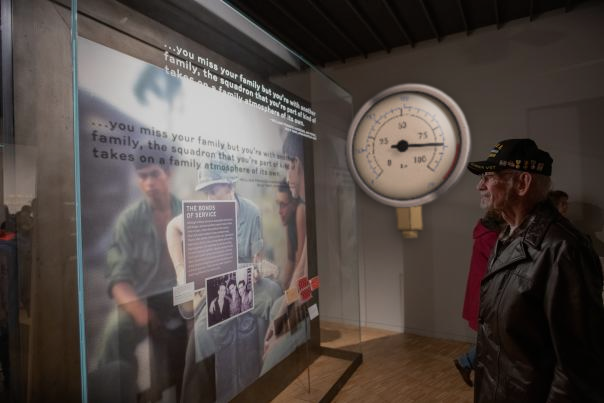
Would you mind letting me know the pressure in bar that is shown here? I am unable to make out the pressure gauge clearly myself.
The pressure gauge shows 85 bar
